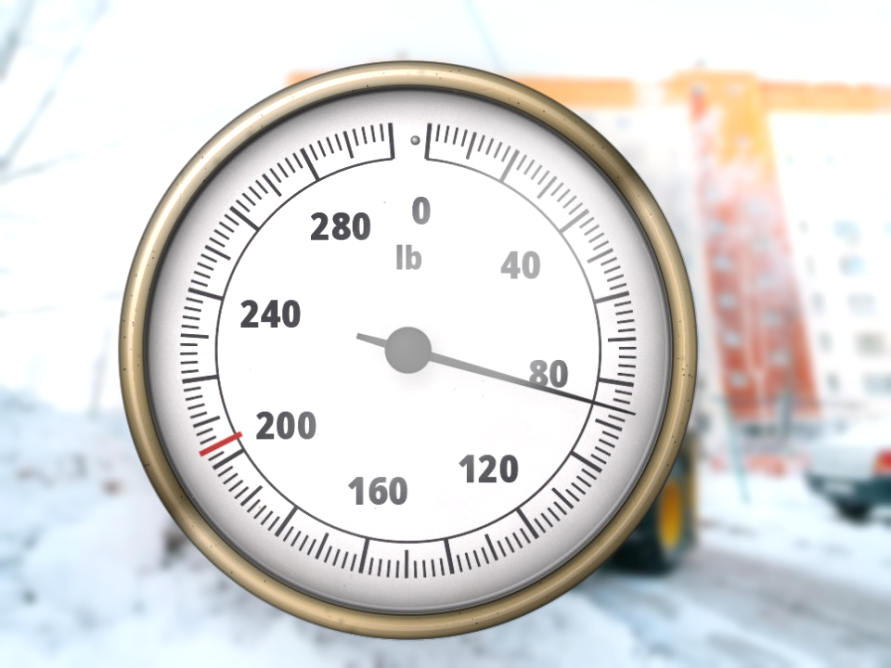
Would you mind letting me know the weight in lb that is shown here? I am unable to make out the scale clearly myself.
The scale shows 86 lb
